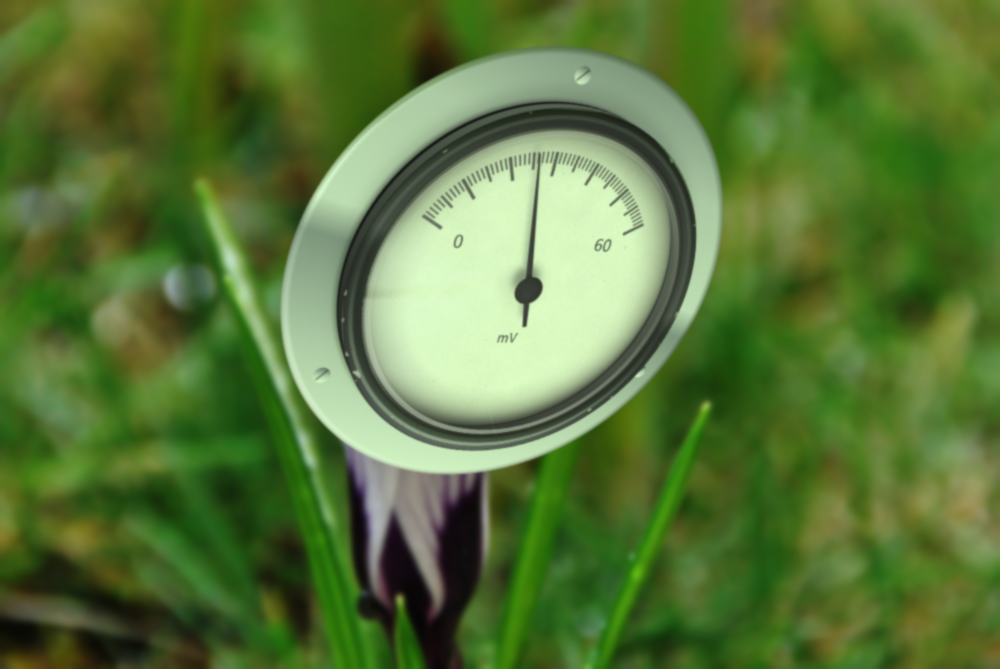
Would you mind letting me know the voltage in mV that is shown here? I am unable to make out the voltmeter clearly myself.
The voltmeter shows 25 mV
